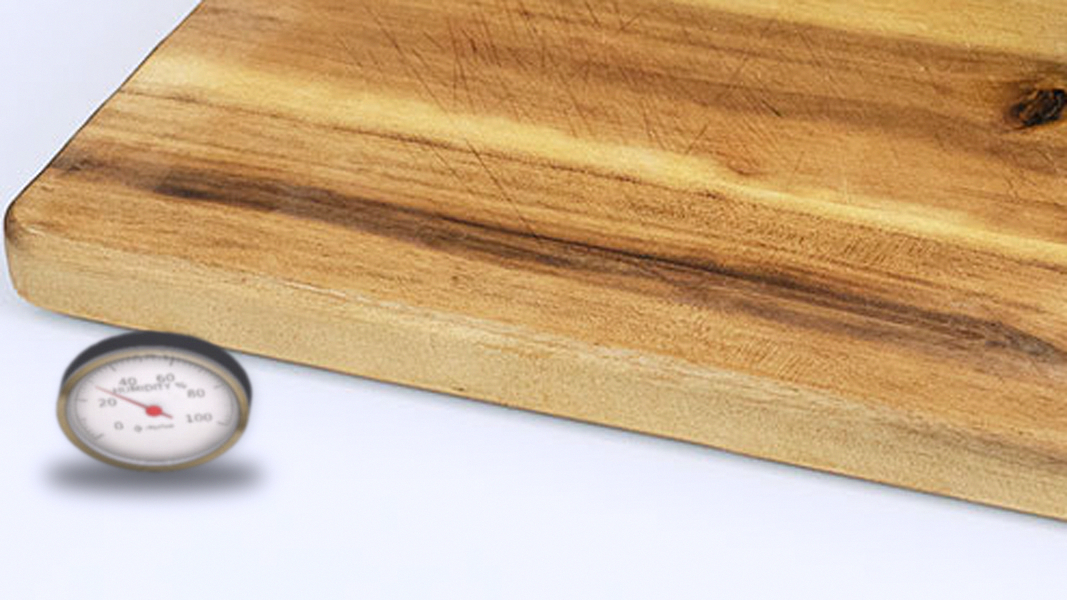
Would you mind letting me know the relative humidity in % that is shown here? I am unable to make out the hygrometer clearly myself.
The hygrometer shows 30 %
